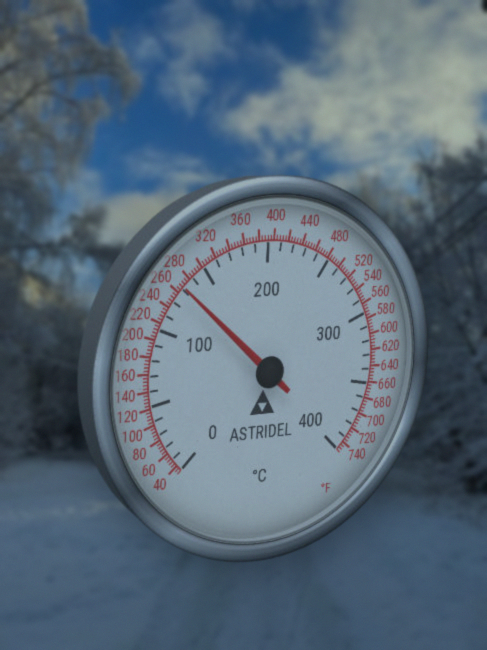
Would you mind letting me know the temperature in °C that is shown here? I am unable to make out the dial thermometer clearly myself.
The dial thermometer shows 130 °C
